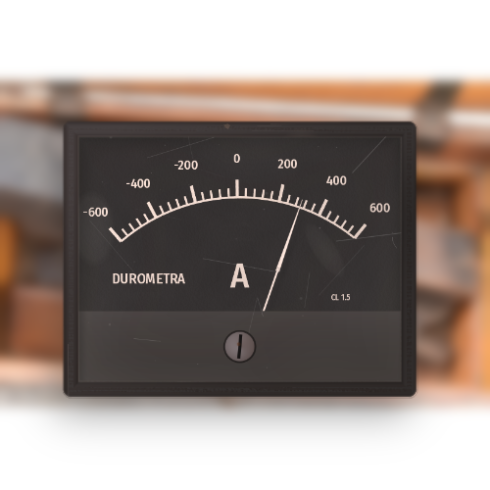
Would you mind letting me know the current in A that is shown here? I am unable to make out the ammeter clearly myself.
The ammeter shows 300 A
